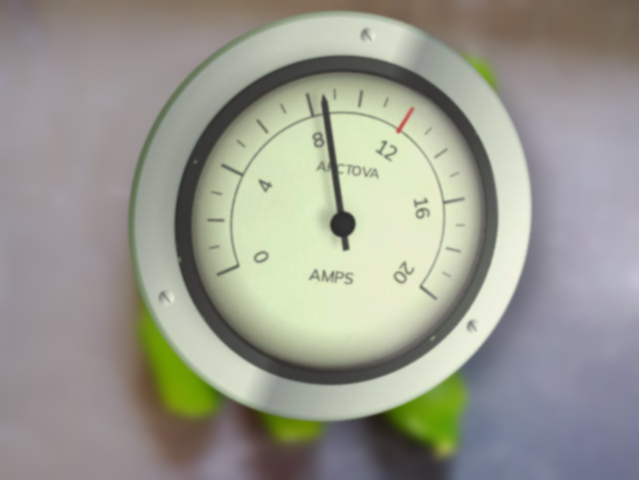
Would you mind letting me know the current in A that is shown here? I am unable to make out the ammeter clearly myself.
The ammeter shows 8.5 A
